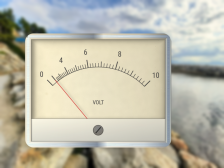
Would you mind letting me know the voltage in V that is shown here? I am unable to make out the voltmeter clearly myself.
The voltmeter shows 2 V
